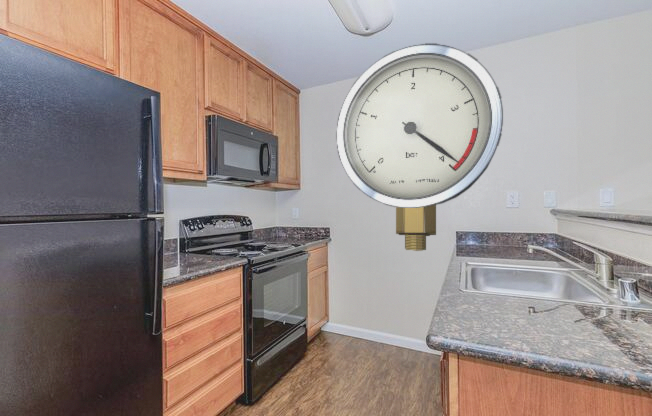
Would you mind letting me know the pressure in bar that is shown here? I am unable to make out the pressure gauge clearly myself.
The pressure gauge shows 3.9 bar
